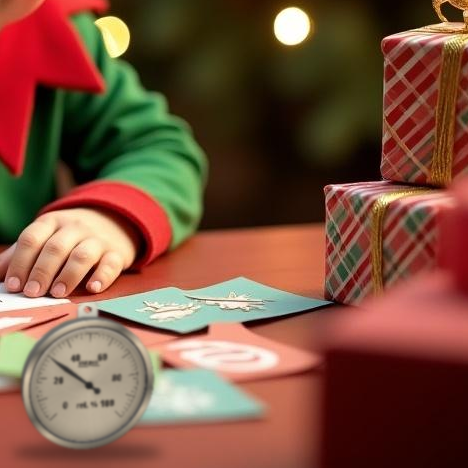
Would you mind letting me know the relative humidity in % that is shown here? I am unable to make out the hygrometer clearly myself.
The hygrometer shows 30 %
